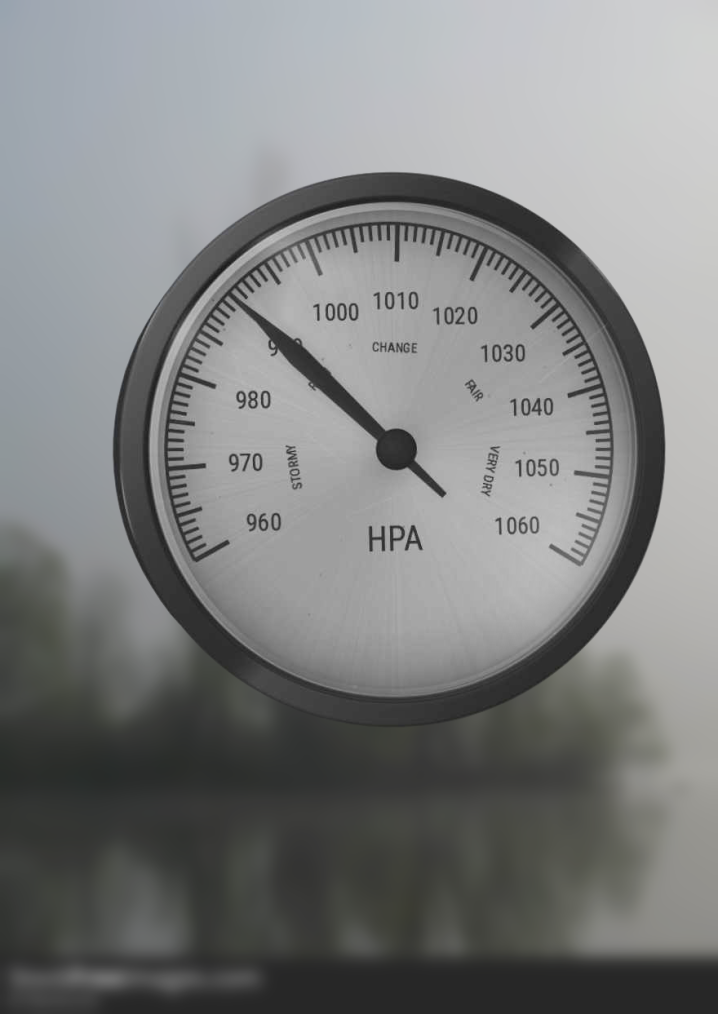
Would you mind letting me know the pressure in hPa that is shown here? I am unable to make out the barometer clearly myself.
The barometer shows 990 hPa
